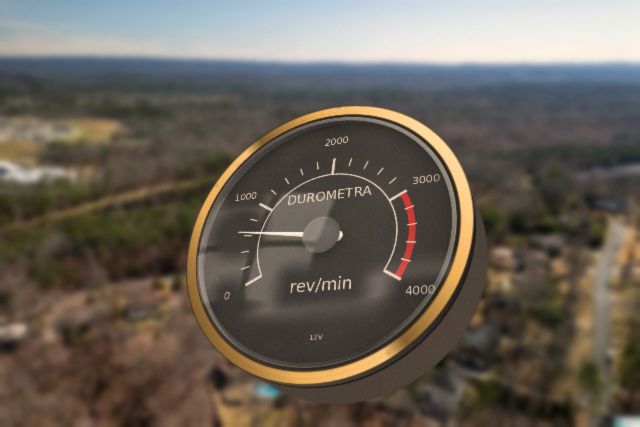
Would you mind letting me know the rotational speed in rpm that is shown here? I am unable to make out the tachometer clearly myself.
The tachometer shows 600 rpm
